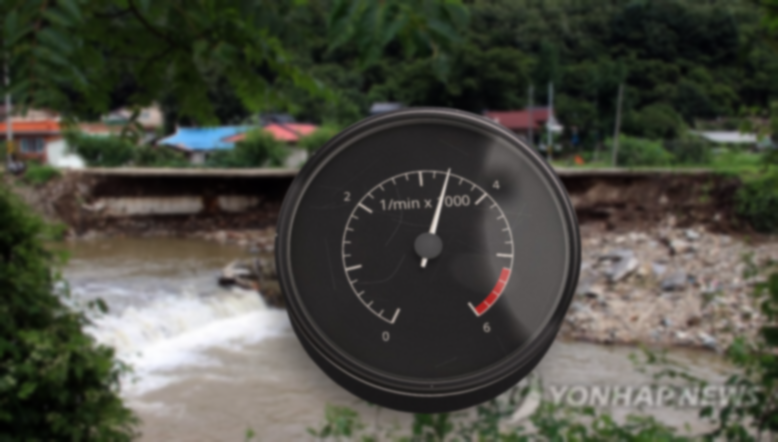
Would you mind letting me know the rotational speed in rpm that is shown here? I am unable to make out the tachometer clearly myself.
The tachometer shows 3400 rpm
